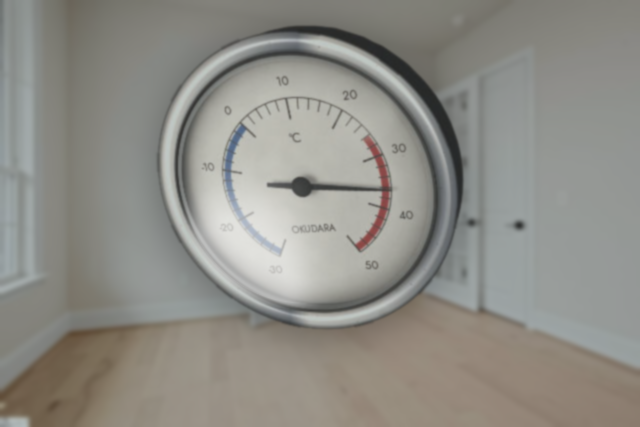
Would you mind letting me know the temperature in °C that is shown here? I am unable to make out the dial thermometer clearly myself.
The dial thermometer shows 36 °C
